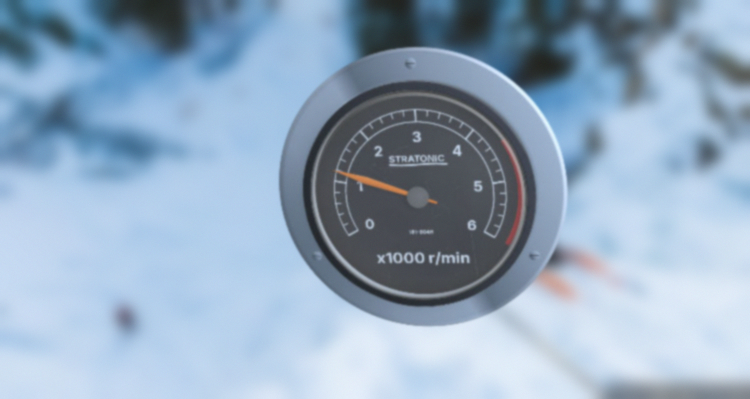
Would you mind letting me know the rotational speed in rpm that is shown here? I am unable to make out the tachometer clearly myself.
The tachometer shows 1200 rpm
